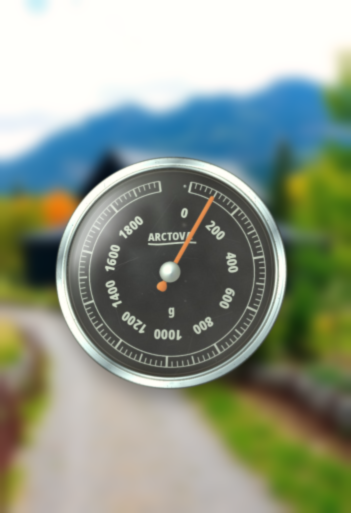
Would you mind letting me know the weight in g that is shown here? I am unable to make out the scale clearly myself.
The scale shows 100 g
